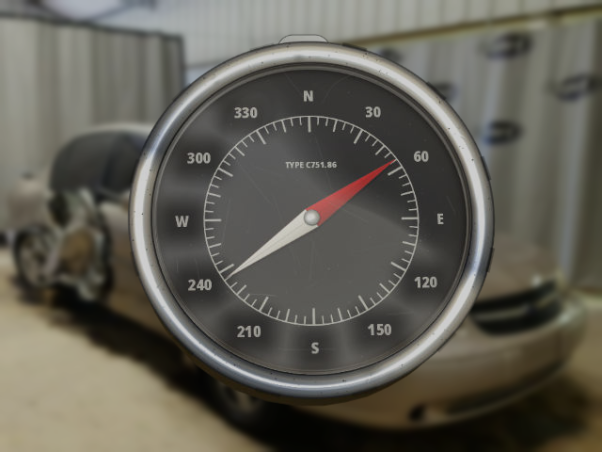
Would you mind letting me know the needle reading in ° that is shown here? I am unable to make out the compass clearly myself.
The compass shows 55 °
